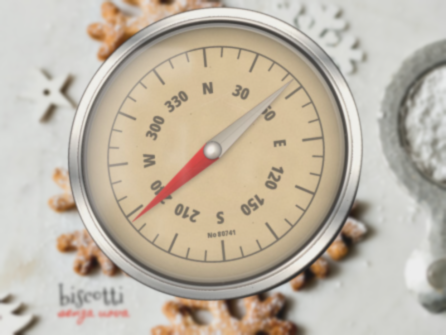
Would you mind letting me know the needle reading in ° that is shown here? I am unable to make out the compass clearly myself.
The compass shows 235 °
